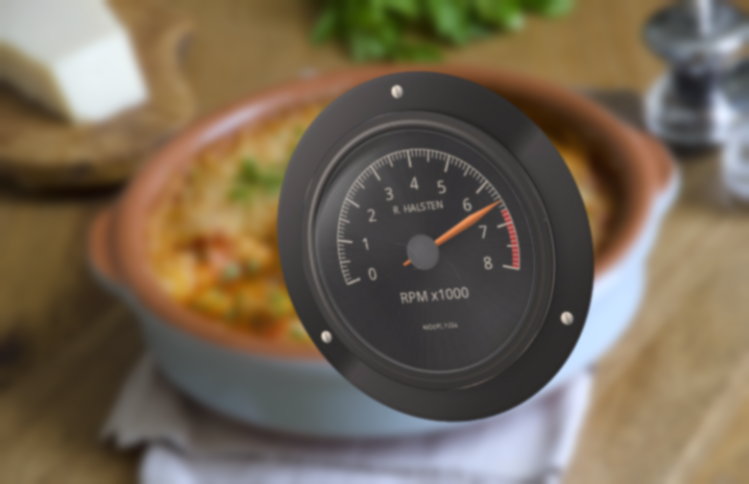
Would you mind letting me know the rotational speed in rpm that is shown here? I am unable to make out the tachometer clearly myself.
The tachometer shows 6500 rpm
